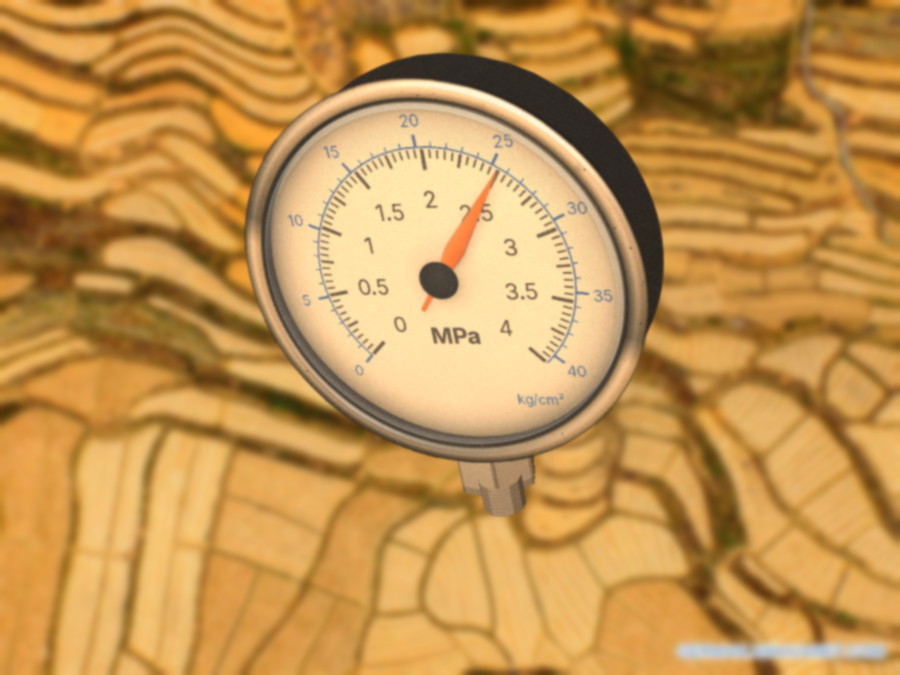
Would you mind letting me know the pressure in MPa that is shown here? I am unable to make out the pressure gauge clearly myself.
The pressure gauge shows 2.5 MPa
